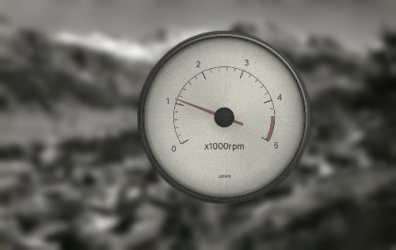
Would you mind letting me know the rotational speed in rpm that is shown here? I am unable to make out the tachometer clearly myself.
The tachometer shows 1100 rpm
